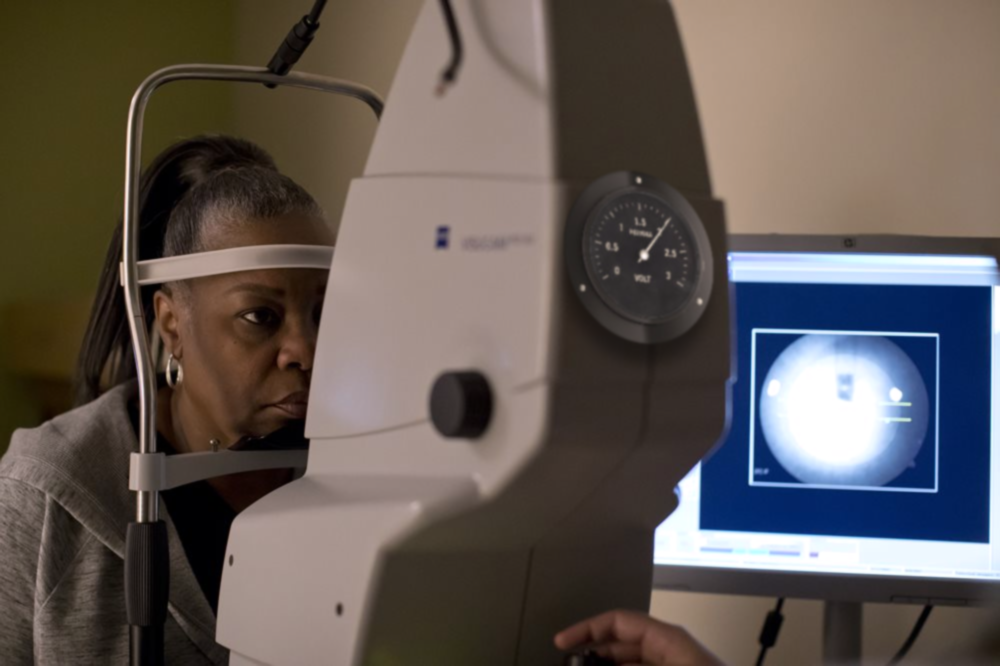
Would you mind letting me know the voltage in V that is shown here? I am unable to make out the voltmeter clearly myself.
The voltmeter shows 2 V
